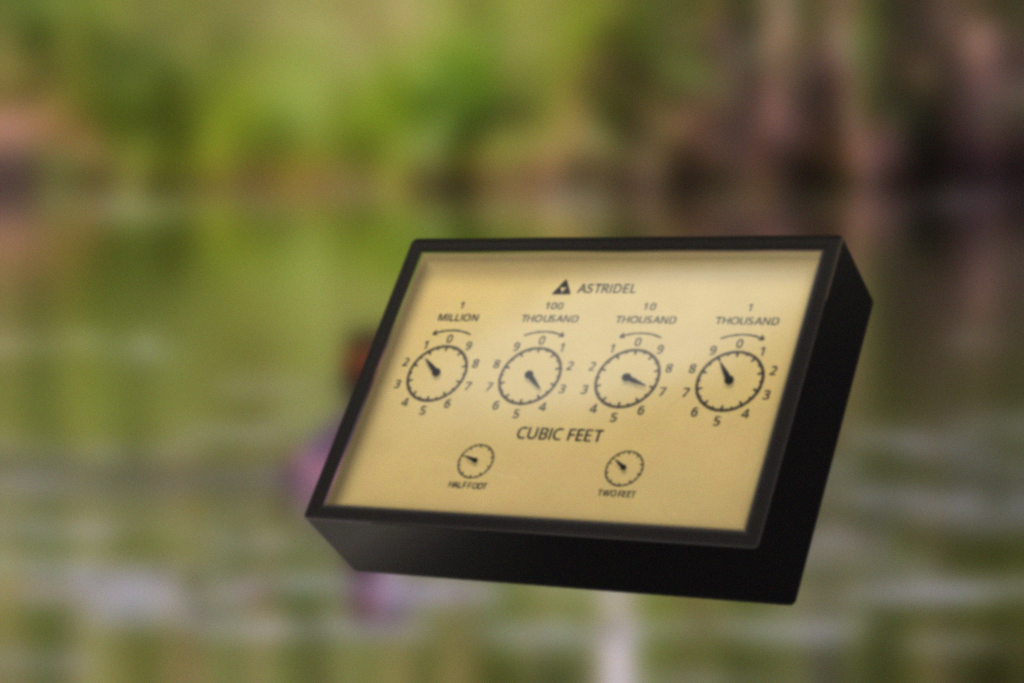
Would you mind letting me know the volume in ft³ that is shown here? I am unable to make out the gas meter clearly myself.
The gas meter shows 136900 ft³
